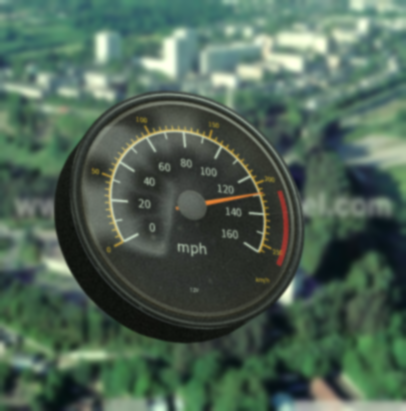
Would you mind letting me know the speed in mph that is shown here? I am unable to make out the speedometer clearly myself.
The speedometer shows 130 mph
